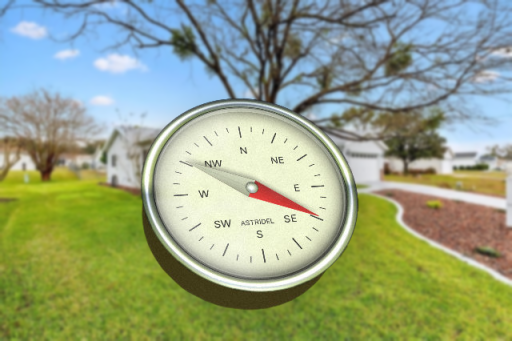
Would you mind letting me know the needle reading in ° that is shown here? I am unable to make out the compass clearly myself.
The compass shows 120 °
